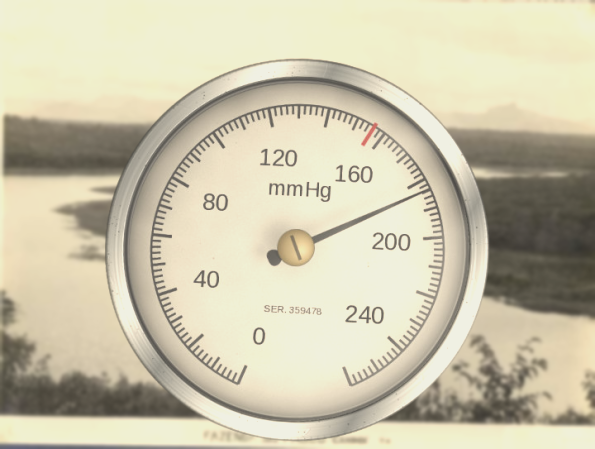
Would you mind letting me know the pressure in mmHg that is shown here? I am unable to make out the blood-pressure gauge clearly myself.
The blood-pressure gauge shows 184 mmHg
